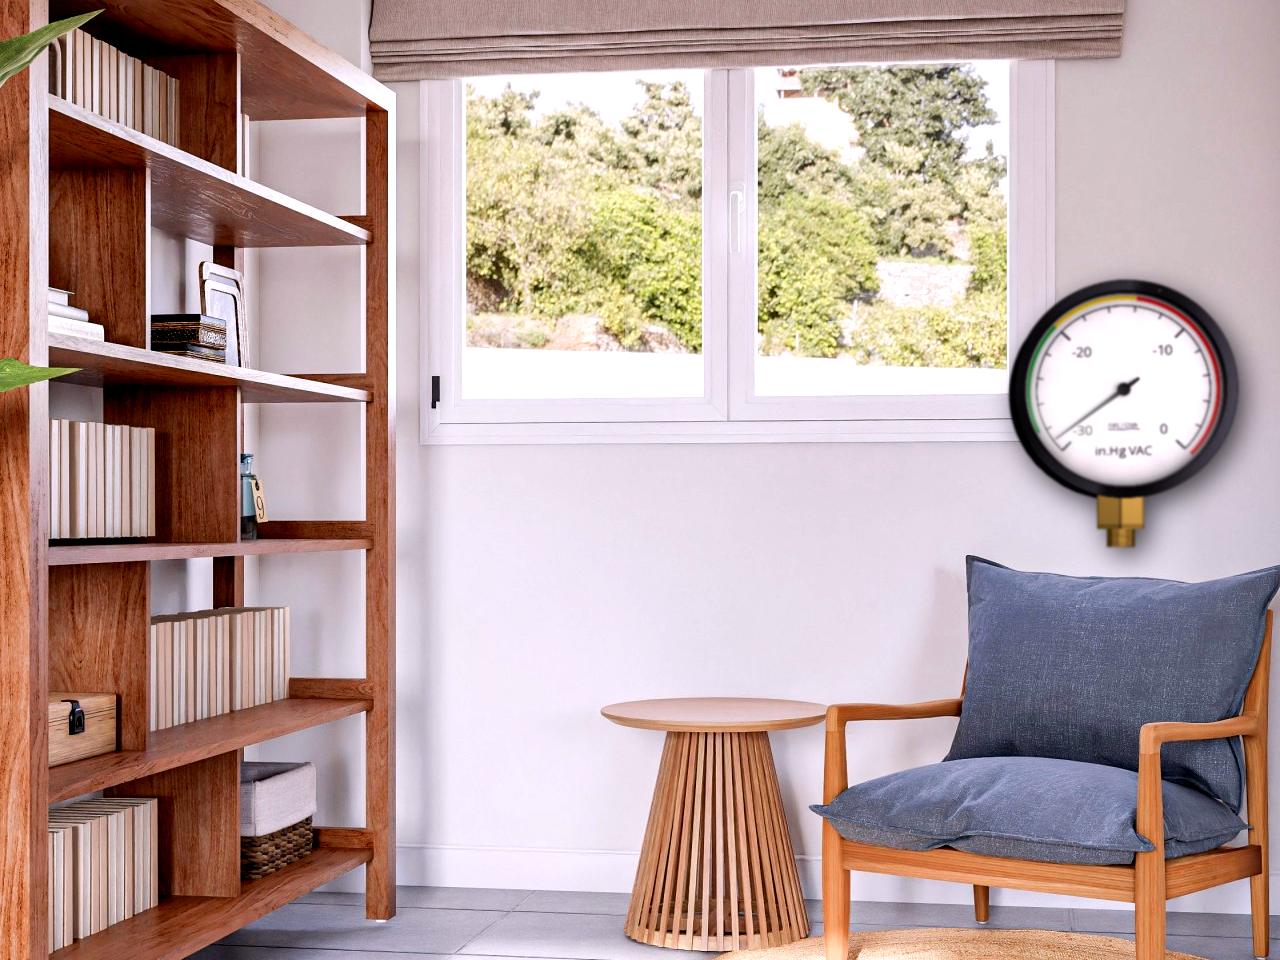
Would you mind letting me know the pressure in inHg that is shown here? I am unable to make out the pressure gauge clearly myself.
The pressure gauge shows -29 inHg
